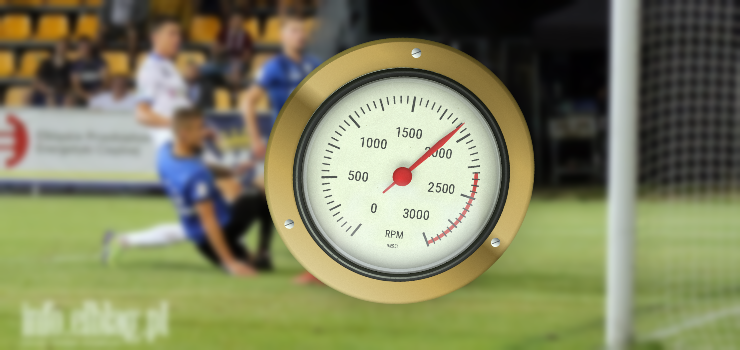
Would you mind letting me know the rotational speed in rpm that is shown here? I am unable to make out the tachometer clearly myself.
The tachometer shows 1900 rpm
